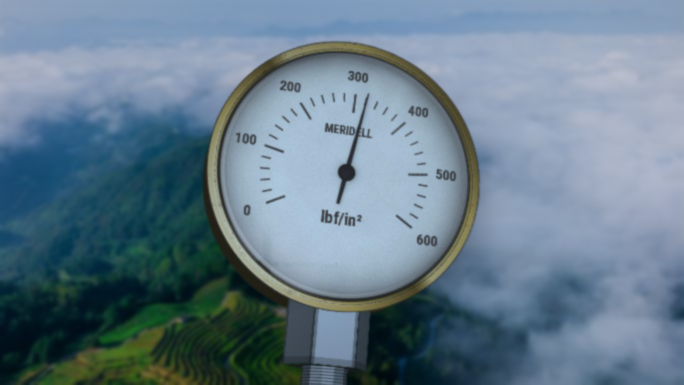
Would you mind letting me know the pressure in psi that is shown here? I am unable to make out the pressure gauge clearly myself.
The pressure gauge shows 320 psi
